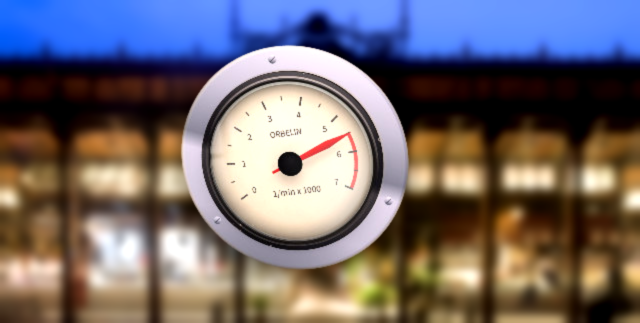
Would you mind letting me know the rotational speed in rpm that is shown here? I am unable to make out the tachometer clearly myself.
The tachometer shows 5500 rpm
